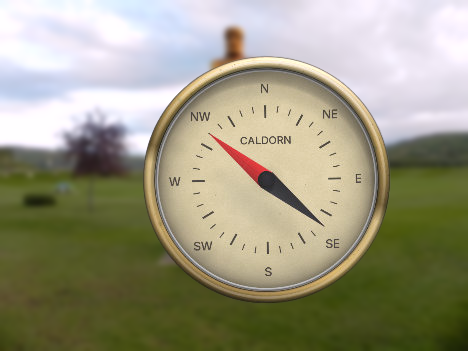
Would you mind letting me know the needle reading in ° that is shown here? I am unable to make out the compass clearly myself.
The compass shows 310 °
